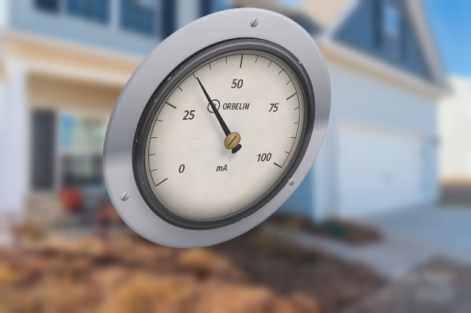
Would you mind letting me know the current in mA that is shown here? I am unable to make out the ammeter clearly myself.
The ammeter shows 35 mA
